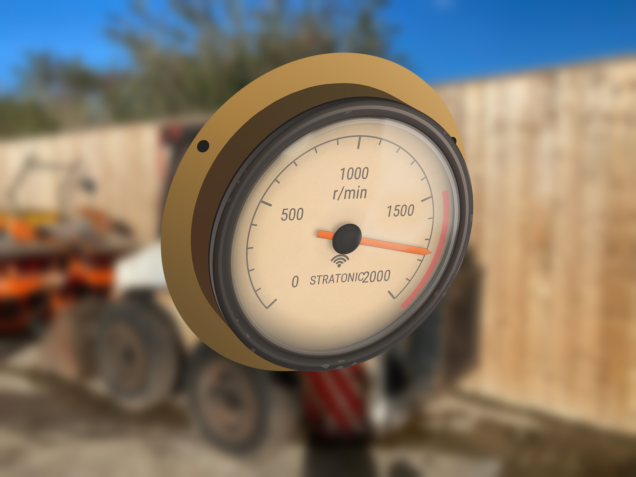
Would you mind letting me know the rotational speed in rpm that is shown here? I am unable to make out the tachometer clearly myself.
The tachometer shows 1750 rpm
